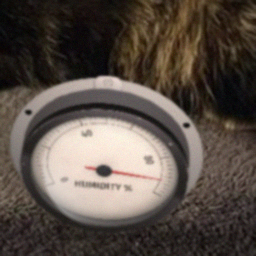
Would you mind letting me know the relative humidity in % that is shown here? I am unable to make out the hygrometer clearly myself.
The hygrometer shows 90 %
